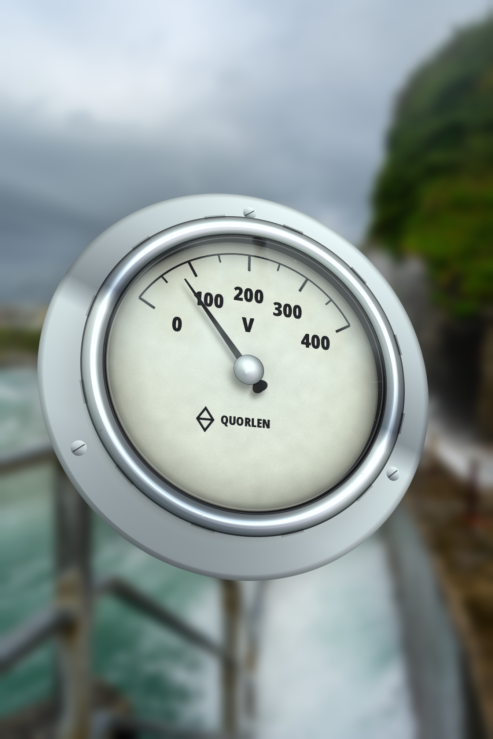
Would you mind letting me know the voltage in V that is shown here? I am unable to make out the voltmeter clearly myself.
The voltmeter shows 75 V
